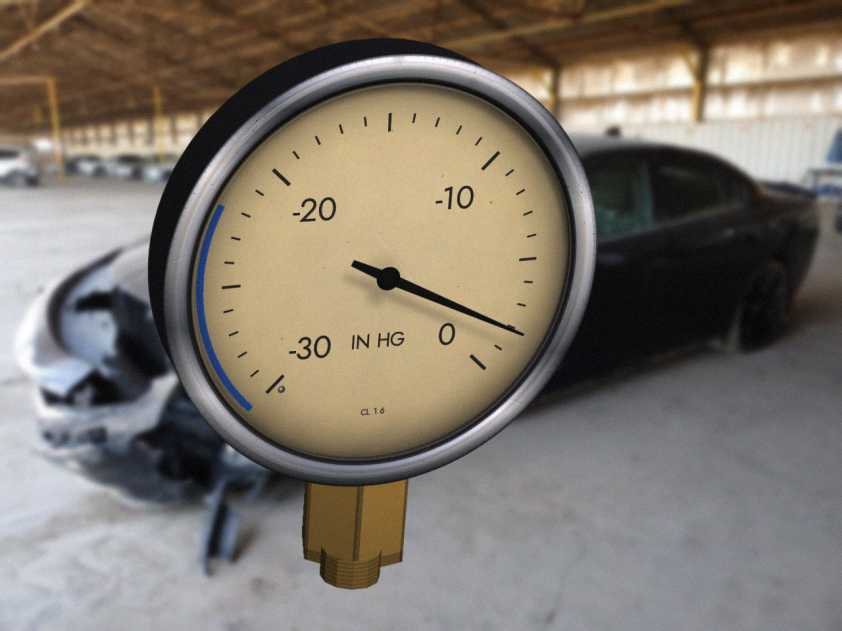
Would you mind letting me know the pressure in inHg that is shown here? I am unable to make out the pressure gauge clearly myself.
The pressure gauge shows -2 inHg
